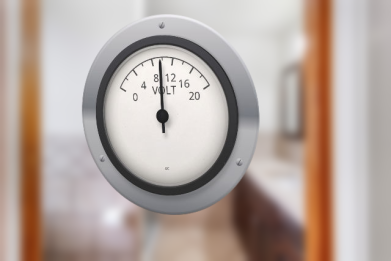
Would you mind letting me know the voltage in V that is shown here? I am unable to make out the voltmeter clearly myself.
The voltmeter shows 10 V
